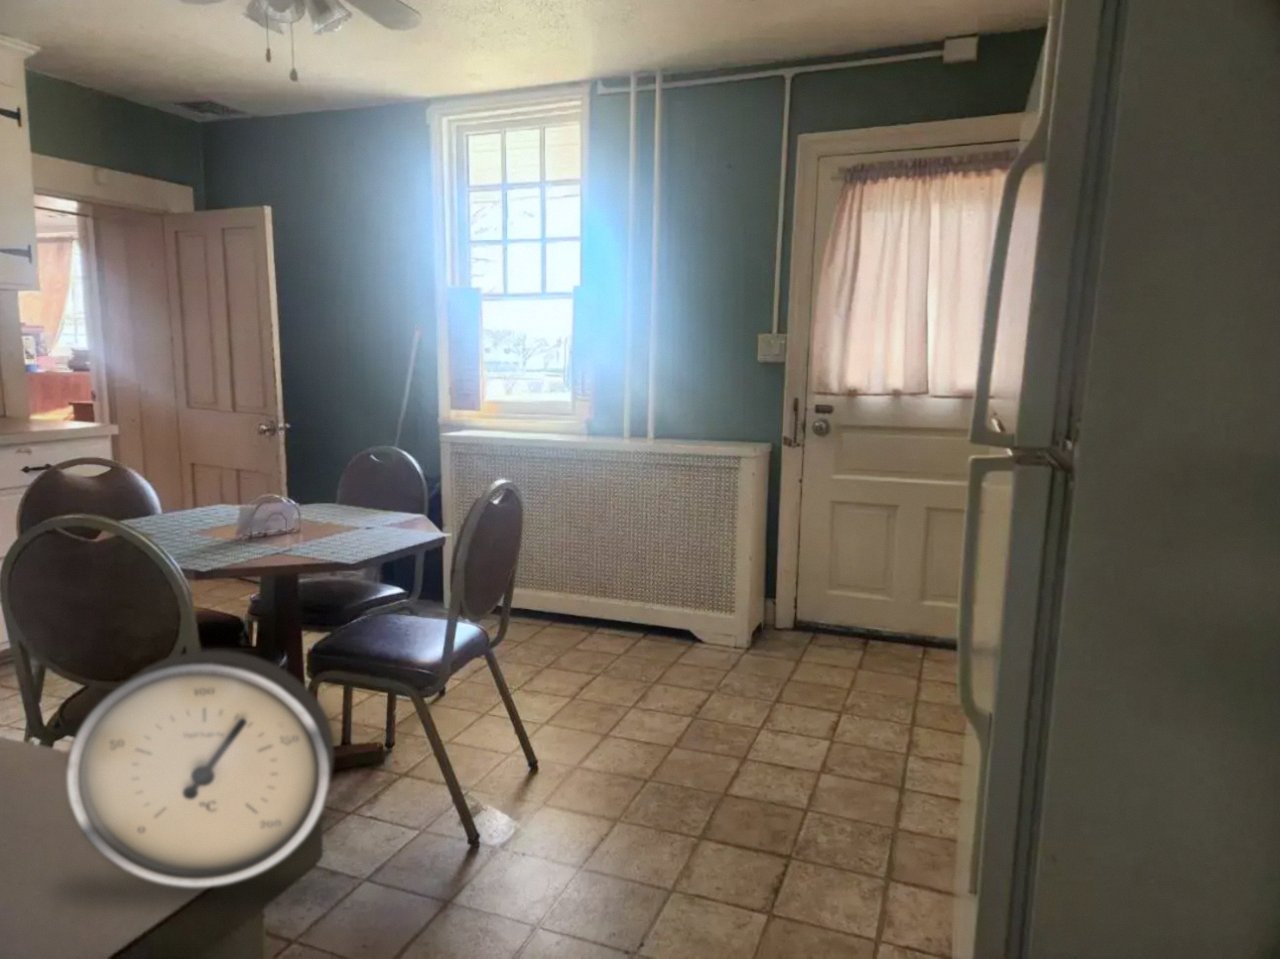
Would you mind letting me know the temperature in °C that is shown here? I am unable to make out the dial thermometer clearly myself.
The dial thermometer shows 125 °C
